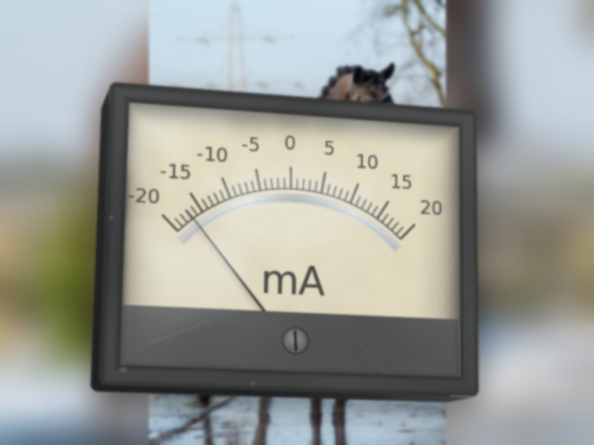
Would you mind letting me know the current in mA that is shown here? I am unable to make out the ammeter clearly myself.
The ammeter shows -17 mA
